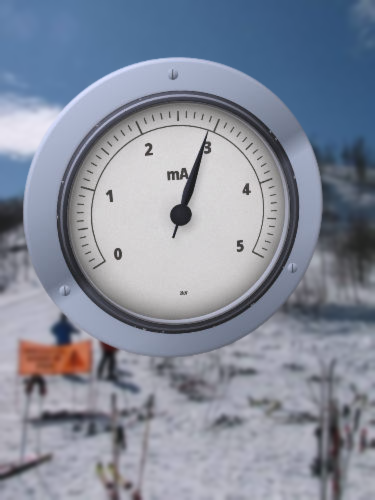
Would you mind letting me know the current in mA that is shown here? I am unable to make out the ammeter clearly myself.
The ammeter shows 2.9 mA
